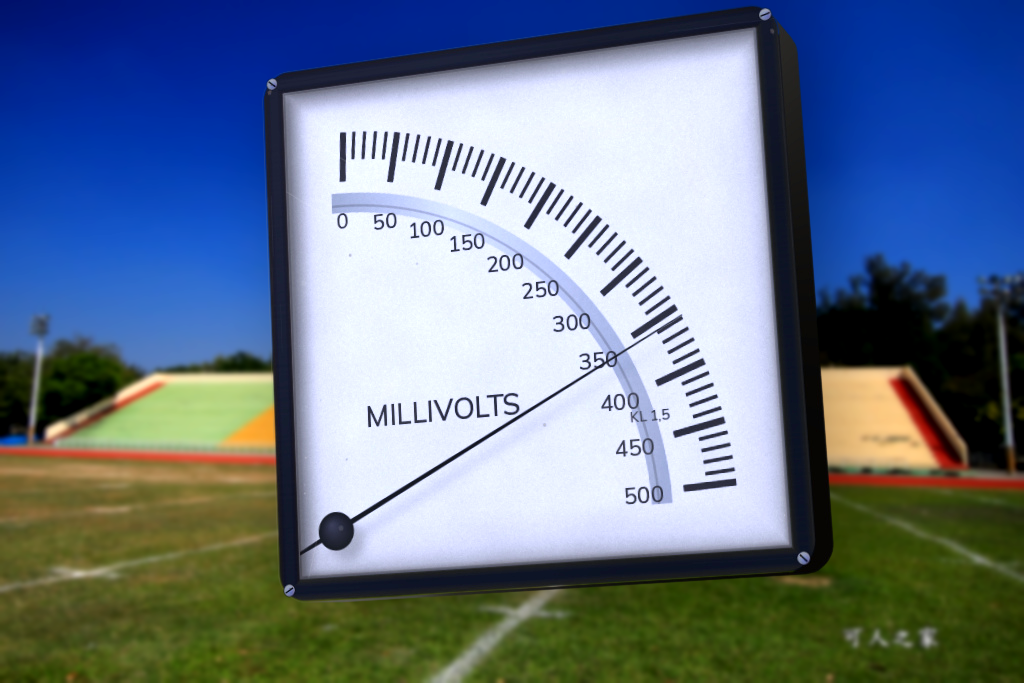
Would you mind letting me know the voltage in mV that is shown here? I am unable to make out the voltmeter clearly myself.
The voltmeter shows 360 mV
